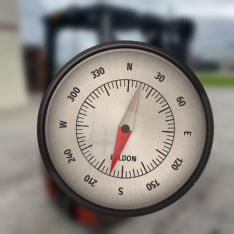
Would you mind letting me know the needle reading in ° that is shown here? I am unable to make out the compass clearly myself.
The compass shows 195 °
